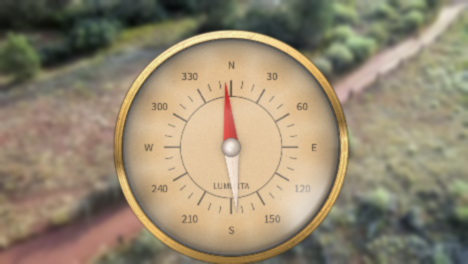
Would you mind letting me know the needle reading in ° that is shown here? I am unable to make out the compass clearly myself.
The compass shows 355 °
